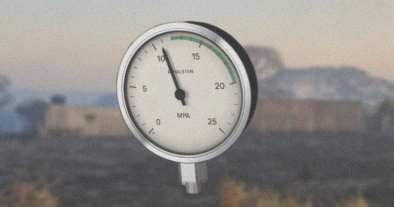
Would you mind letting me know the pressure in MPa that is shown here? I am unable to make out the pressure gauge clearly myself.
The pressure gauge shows 11 MPa
